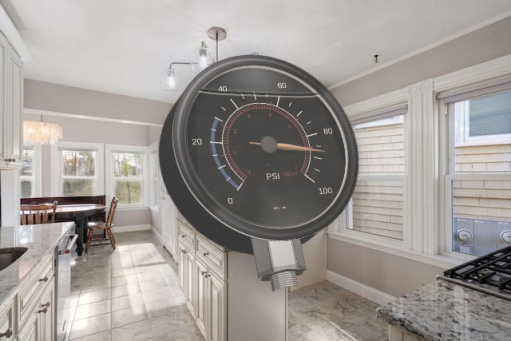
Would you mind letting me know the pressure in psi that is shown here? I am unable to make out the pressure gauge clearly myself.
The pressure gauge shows 87.5 psi
